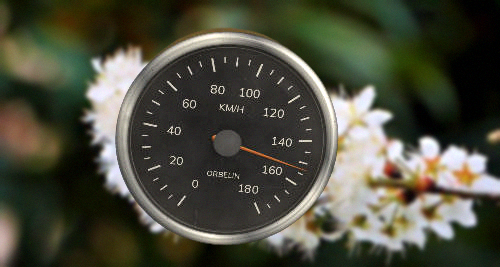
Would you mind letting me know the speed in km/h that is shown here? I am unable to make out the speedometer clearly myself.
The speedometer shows 152.5 km/h
